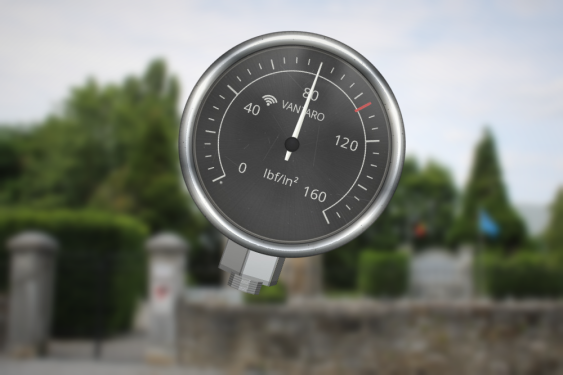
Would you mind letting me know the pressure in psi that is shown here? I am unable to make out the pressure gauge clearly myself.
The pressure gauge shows 80 psi
